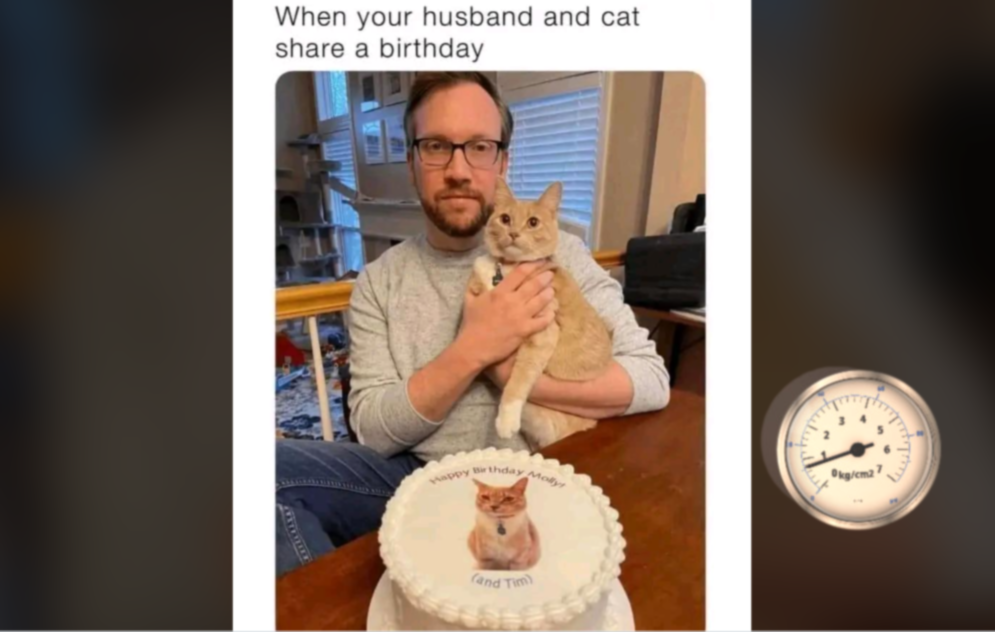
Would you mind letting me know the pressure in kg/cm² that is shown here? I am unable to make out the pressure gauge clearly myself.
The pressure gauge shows 0.8 kg/cm²
